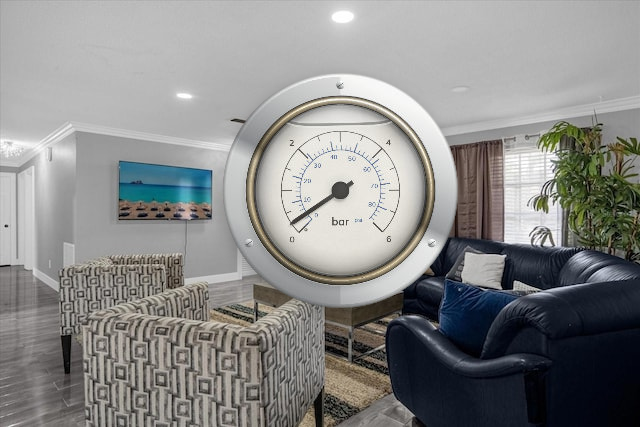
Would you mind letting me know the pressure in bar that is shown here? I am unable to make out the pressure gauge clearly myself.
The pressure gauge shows 0.25 bar
